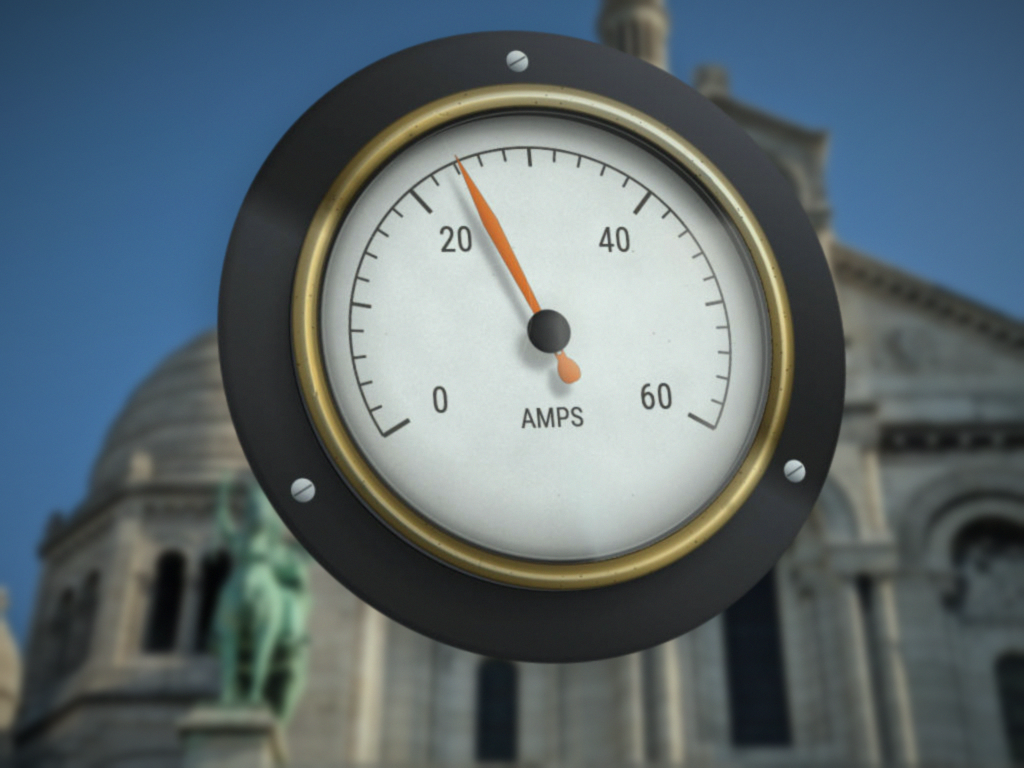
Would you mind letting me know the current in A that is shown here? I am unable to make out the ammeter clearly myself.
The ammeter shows 24 A
